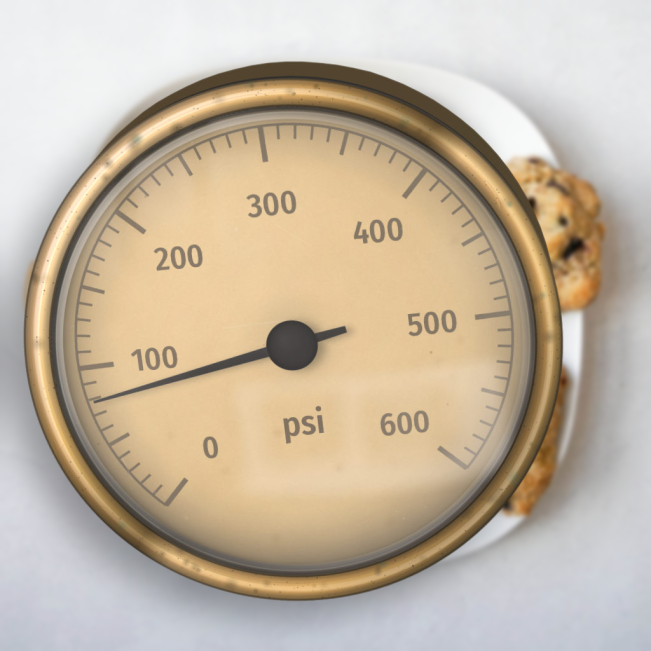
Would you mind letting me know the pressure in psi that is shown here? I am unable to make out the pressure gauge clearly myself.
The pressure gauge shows 80 psi
